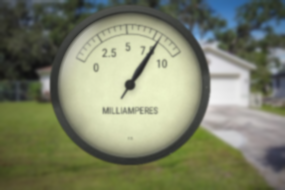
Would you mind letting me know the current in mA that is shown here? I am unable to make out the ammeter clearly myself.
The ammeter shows 8 mA
